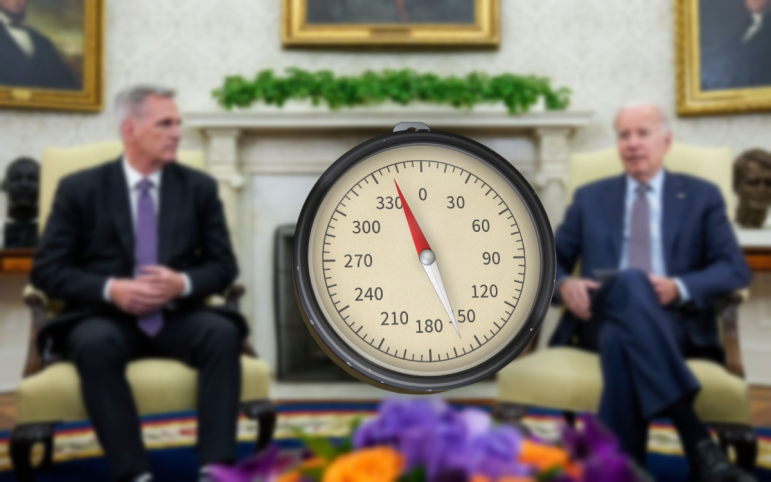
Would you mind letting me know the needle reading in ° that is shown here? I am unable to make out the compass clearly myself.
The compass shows 340 °
